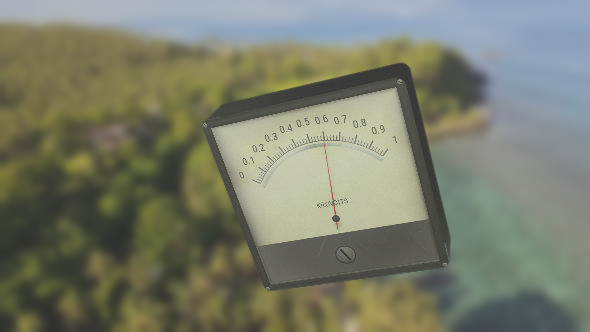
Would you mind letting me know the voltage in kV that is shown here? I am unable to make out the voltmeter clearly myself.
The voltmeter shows 0.6 kV
